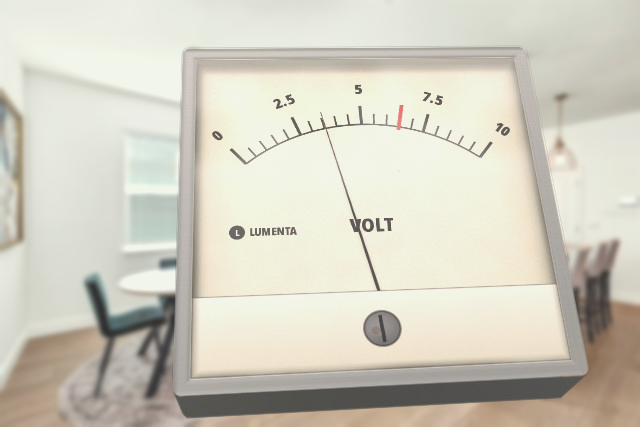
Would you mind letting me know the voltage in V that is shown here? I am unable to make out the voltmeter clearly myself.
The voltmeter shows 3.5 V
